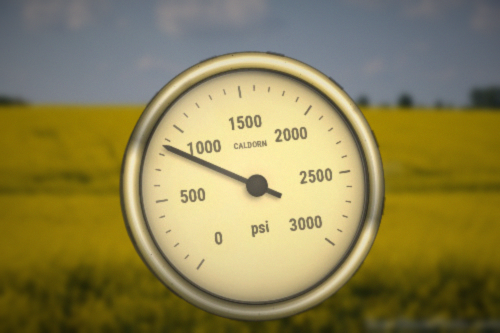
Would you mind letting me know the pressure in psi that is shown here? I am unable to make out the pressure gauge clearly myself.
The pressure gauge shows 850 psi
